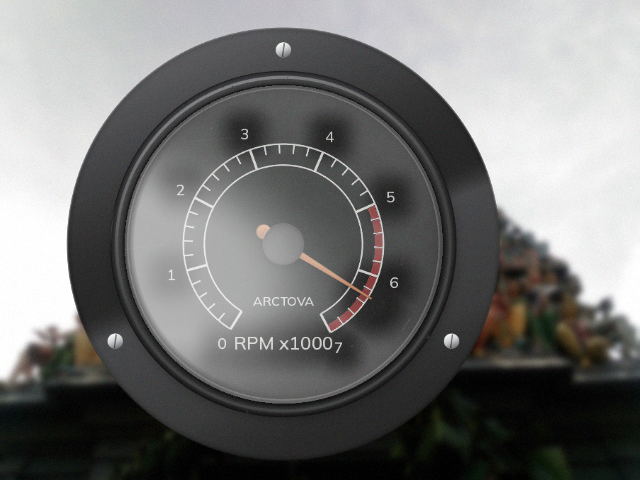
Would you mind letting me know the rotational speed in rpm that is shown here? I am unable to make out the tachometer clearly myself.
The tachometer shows 6300 rpm
